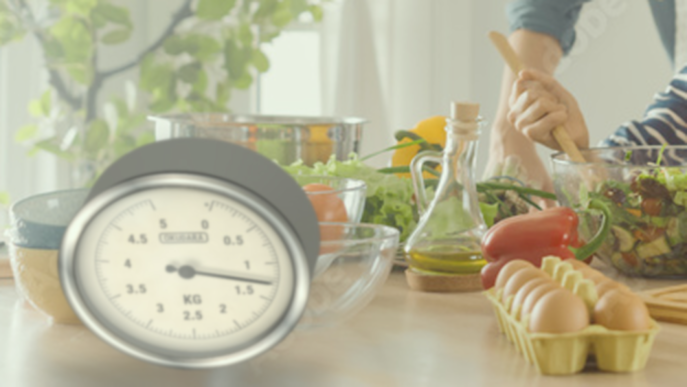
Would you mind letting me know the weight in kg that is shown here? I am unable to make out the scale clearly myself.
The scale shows 1.25 kg
